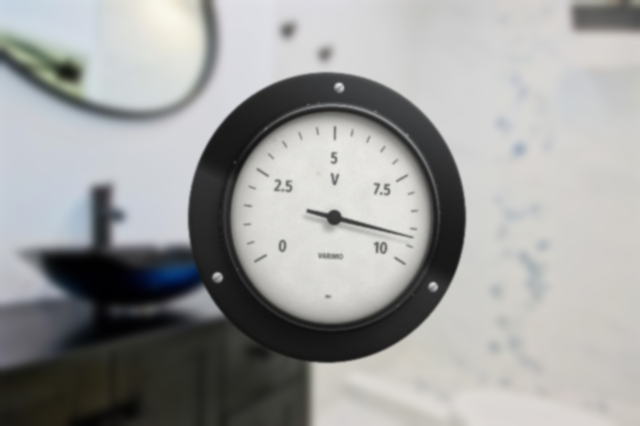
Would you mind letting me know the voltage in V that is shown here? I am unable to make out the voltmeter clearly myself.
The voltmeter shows 9.25 V
